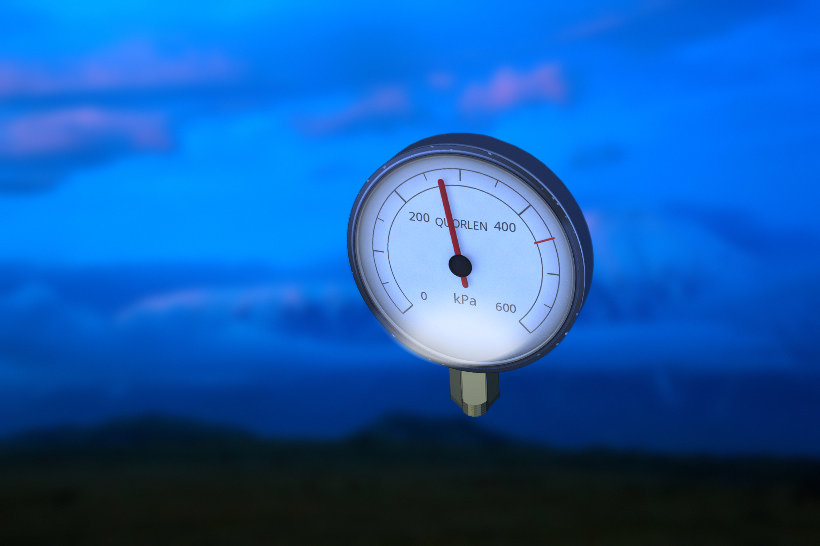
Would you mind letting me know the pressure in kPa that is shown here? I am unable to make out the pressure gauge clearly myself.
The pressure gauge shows 275 kPa
